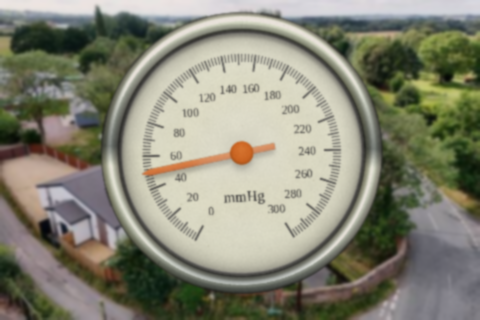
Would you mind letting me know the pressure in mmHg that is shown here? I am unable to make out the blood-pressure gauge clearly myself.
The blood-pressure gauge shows 50 mmHg
